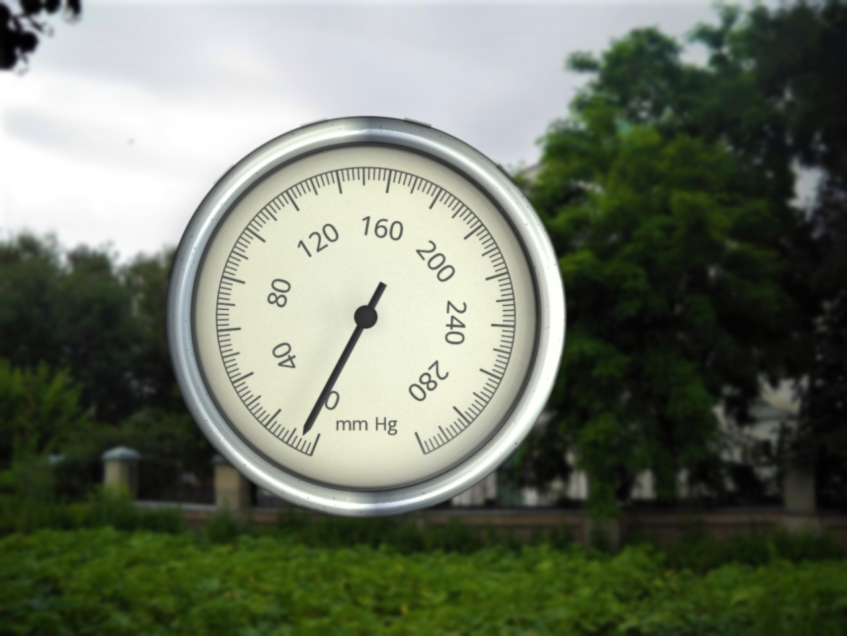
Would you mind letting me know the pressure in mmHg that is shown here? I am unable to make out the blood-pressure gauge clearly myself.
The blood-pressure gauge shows 6 mmHg
